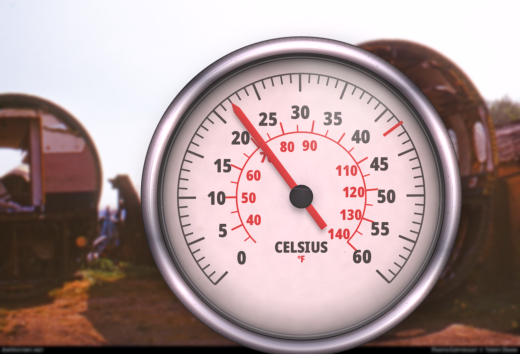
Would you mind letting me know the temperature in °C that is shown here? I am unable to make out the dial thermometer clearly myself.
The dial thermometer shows 22 °C
